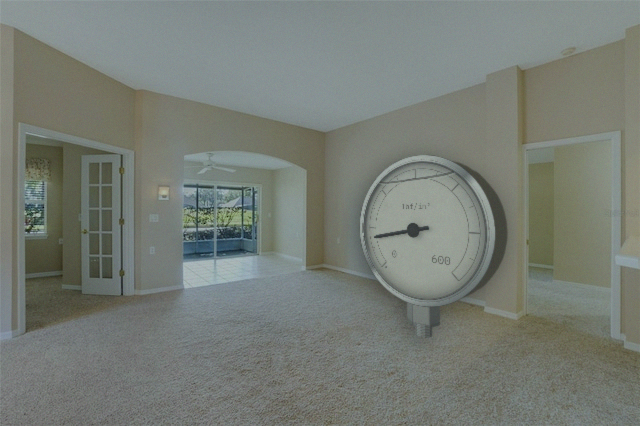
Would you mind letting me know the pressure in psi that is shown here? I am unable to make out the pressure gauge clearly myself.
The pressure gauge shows 75 psi
